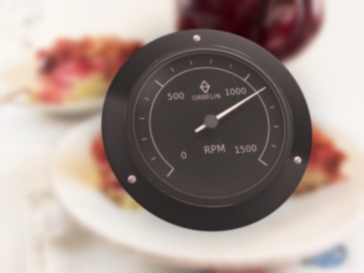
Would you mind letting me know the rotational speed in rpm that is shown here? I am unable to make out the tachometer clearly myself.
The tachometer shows 1100 rpm
